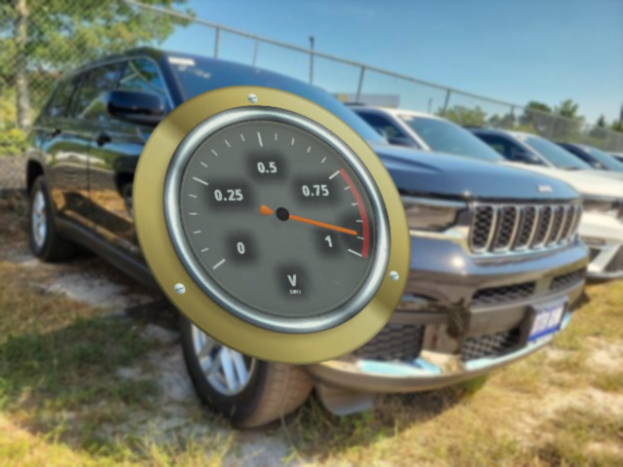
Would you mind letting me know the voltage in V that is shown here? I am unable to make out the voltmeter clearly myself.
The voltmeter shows 0.95 V
